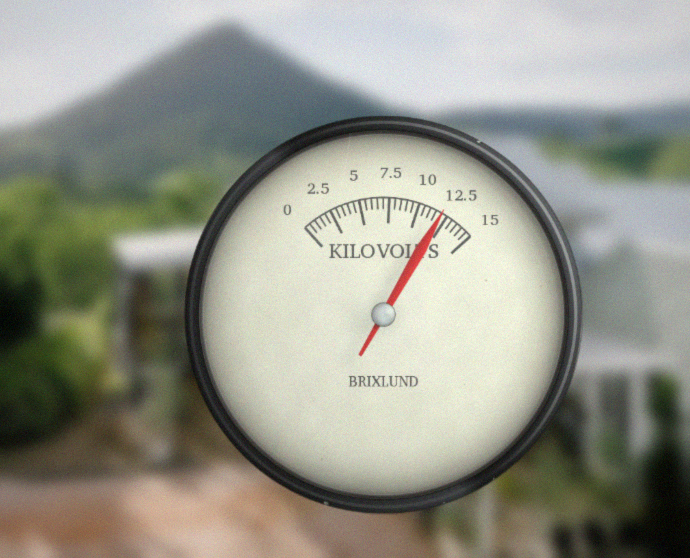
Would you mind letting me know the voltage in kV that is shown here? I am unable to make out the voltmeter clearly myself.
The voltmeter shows 12 kV
